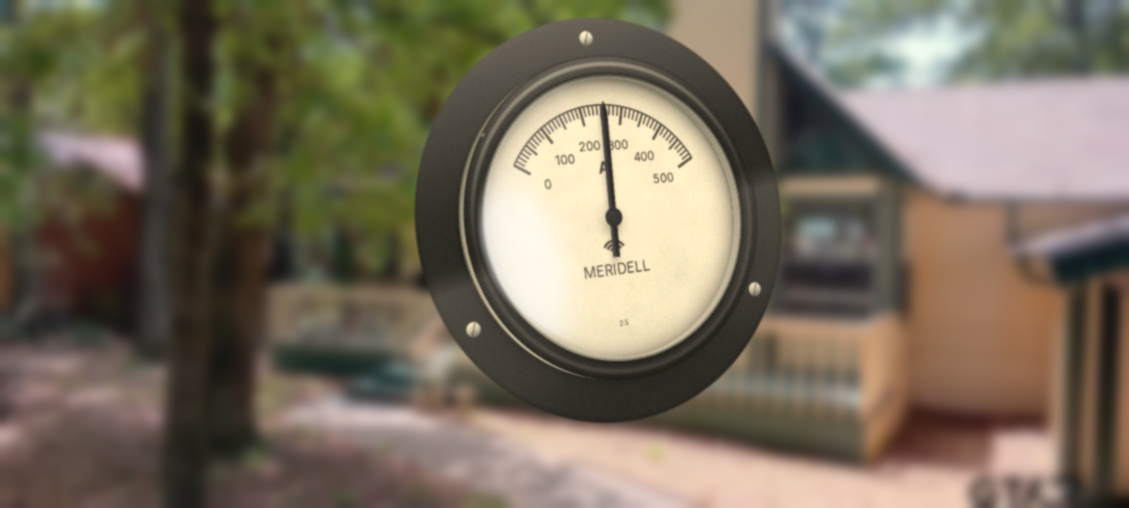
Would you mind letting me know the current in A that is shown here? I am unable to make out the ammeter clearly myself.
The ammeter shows 250 A
